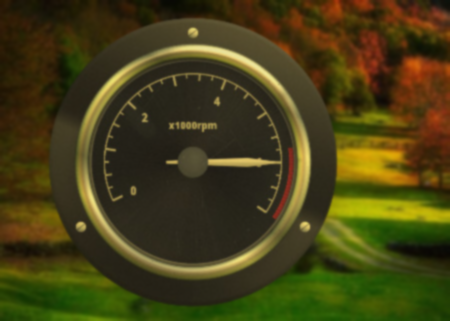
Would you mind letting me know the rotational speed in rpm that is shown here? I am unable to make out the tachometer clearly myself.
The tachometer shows 6000 rpm
